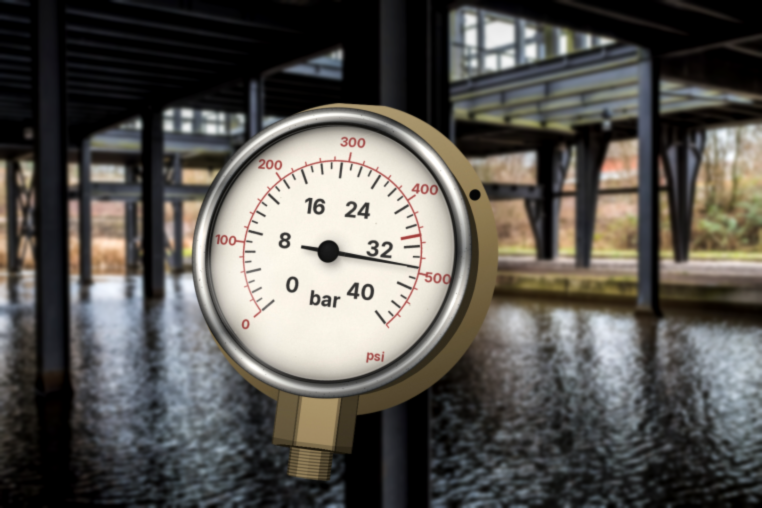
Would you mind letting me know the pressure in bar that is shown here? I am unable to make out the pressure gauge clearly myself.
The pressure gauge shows 34 bar
